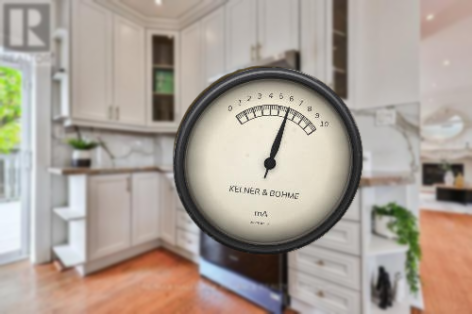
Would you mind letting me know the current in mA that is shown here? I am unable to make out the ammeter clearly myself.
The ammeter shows 6 mA
